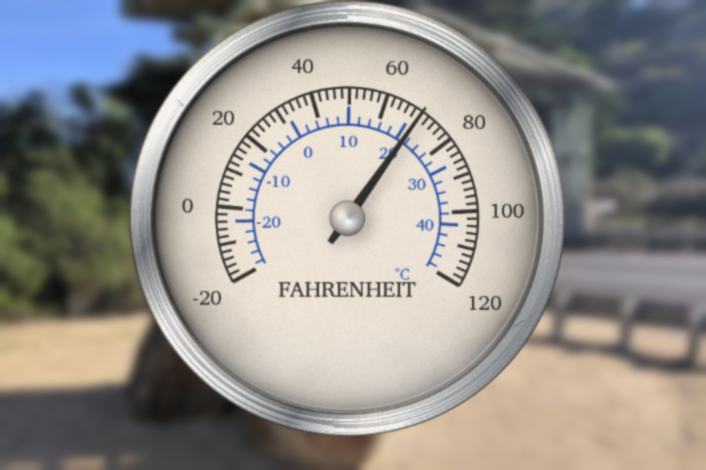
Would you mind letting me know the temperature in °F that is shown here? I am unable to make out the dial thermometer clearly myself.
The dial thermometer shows 70 °F
